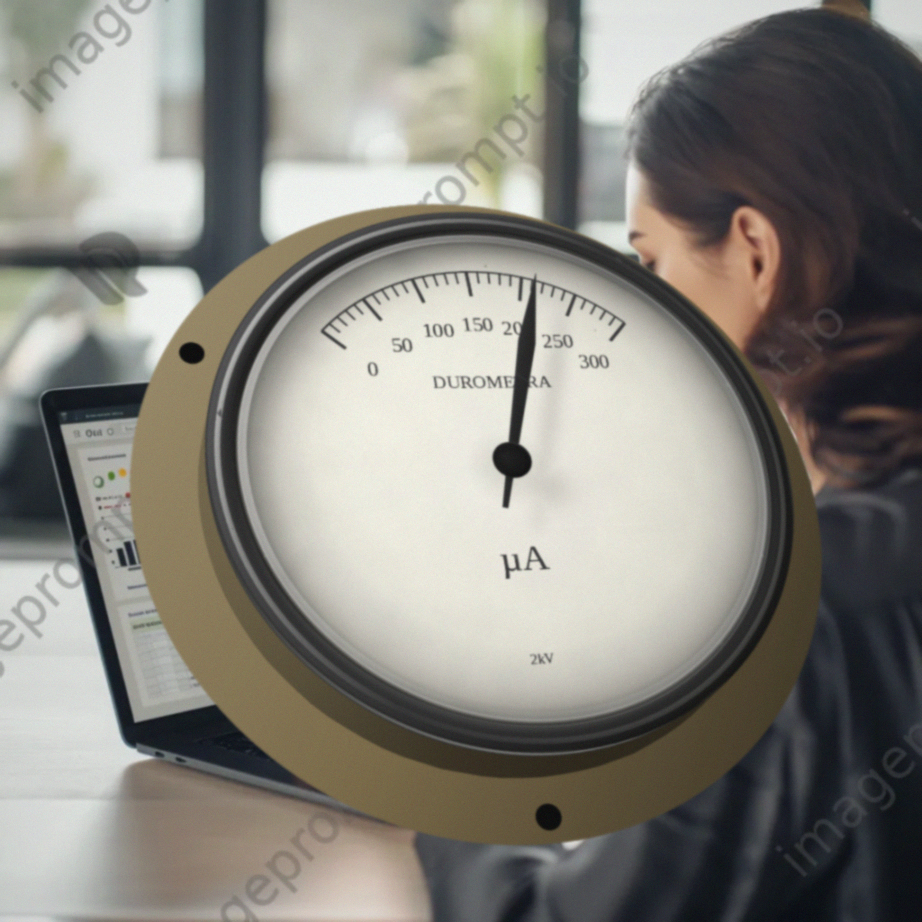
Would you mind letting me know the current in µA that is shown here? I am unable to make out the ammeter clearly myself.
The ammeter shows 210 µA
